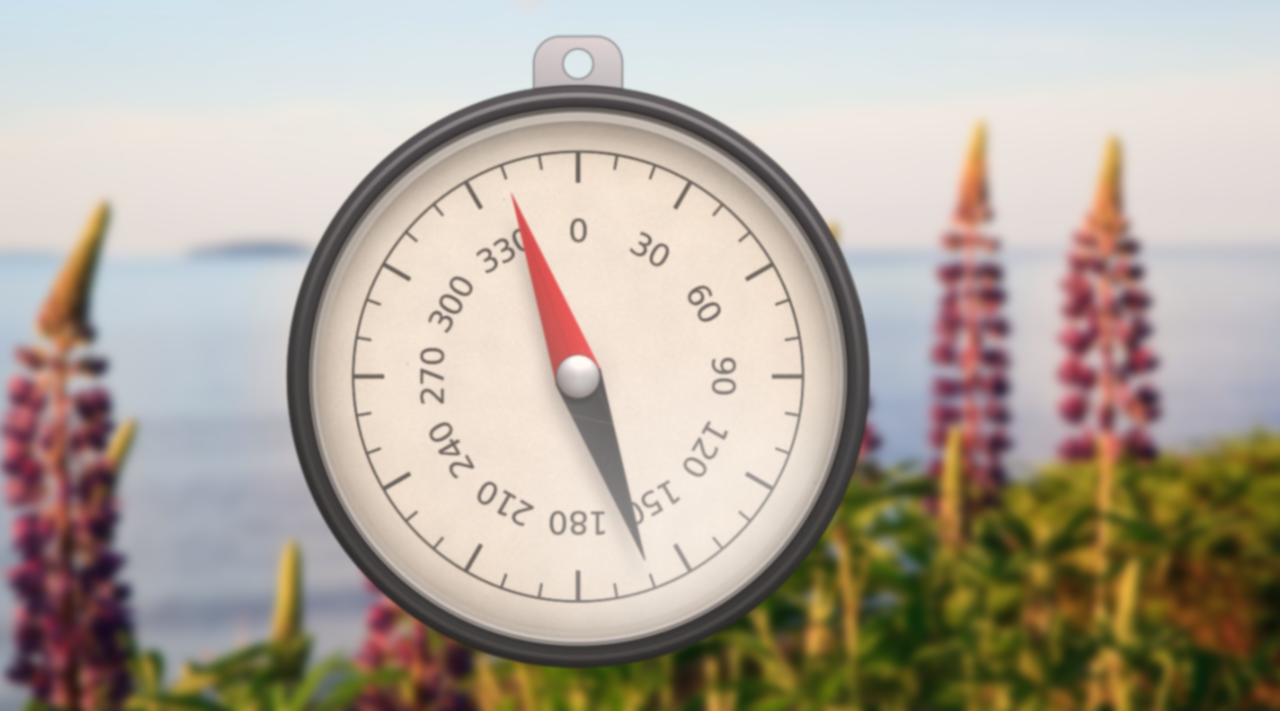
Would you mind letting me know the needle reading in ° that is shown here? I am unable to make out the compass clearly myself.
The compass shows 340 °
